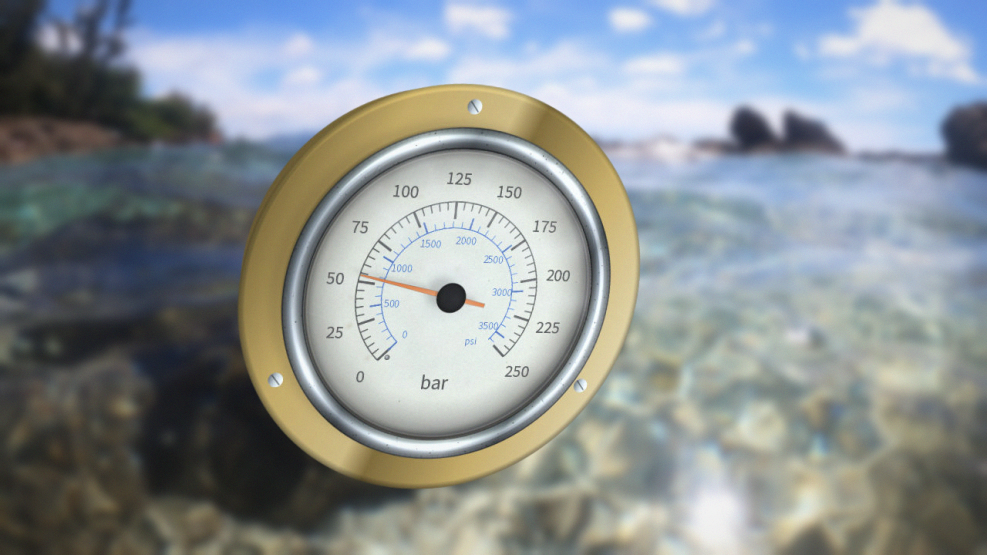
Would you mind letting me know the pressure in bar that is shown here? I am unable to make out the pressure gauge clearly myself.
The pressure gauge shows 55 bar
